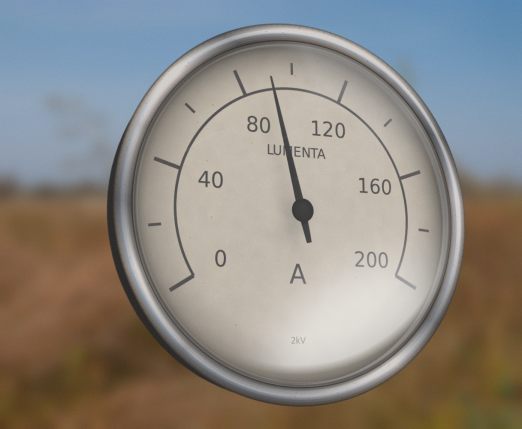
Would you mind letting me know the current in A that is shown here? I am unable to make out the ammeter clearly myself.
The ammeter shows 90 A
